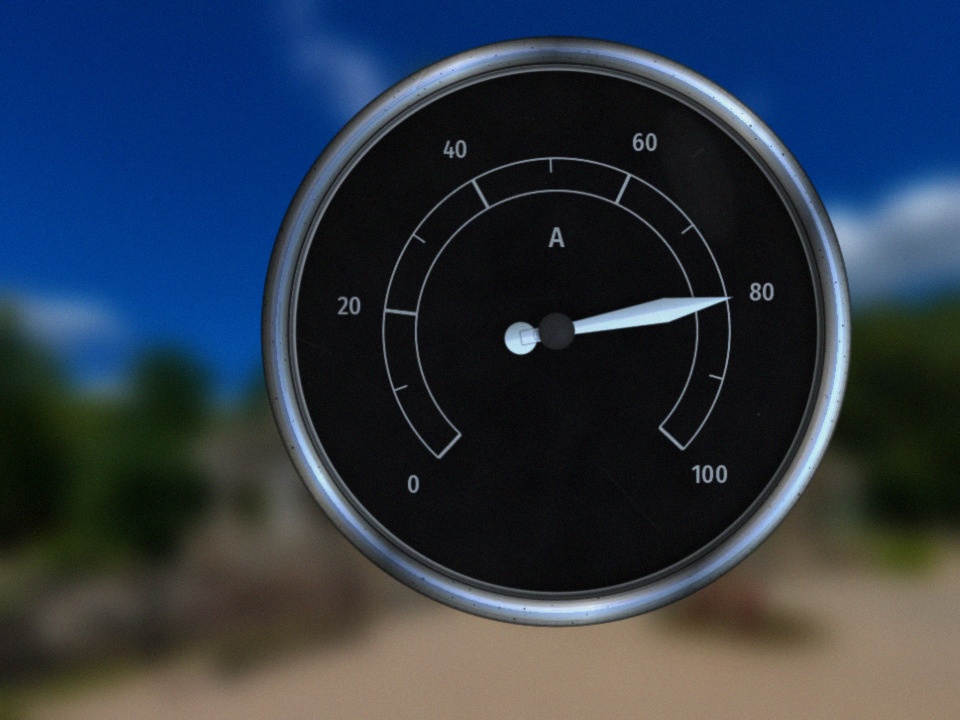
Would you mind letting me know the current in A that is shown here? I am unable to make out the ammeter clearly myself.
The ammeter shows 80 A
